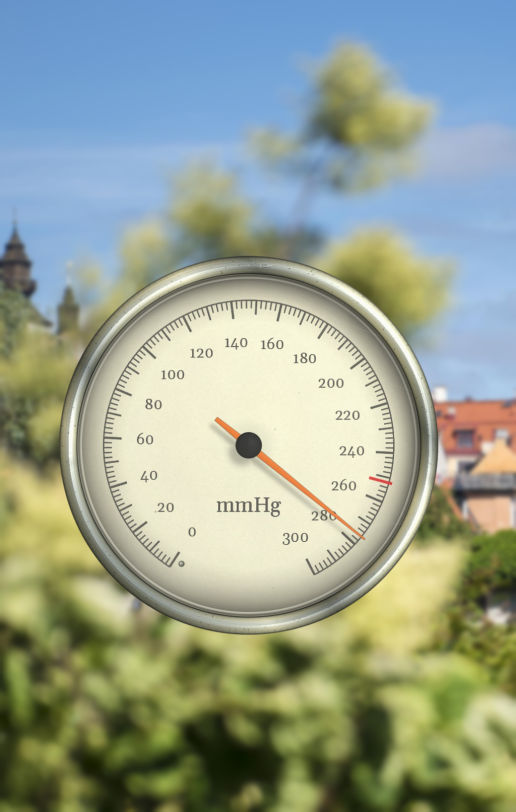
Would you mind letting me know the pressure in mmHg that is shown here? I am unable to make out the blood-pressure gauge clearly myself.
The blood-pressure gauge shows 276 mmHg
